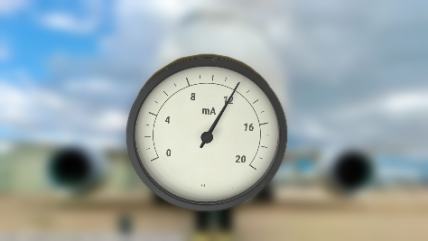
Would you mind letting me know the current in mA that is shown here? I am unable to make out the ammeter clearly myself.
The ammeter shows 12 mA
